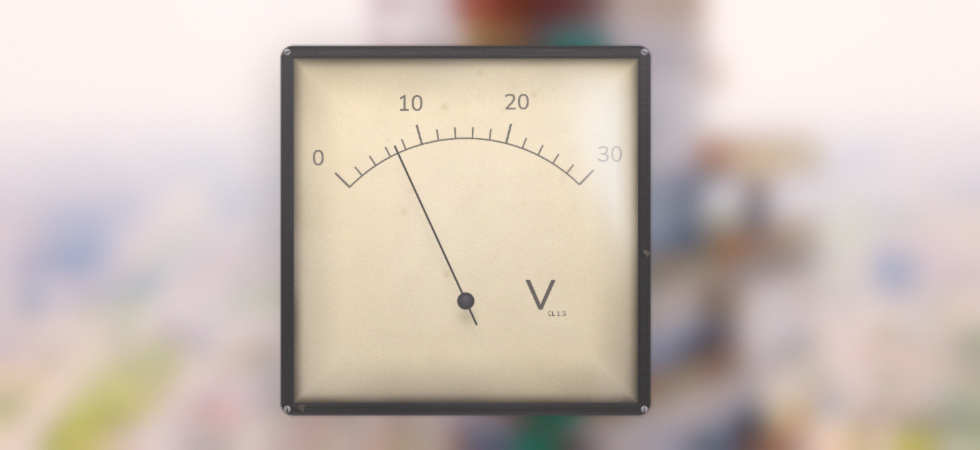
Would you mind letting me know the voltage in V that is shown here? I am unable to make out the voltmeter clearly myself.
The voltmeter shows 7 V
